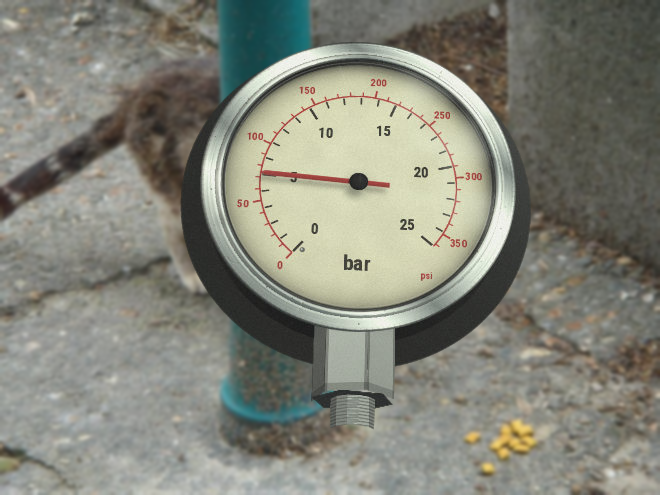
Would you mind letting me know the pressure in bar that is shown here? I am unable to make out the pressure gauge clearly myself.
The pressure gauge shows 5 bar
